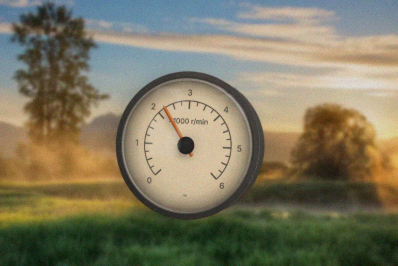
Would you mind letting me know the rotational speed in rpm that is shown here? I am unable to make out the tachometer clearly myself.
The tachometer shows 2250 rpm
